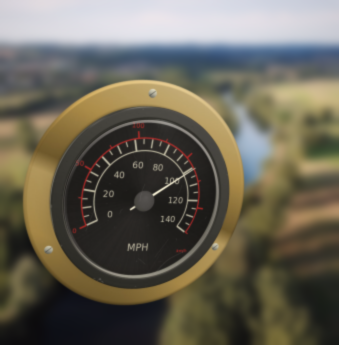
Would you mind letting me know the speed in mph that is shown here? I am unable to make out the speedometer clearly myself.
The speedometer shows 100 mph
